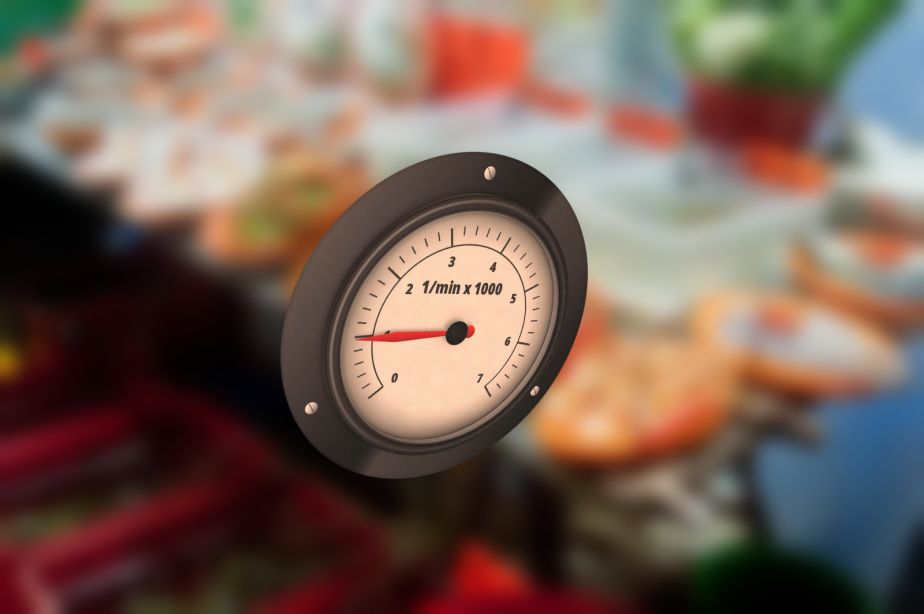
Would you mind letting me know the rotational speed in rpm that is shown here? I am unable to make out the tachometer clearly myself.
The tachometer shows 1000 rpm
